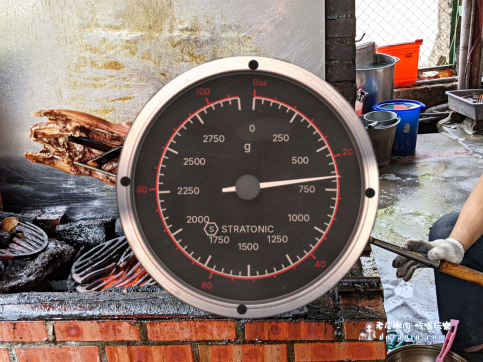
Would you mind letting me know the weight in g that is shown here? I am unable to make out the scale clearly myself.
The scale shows 675 g
